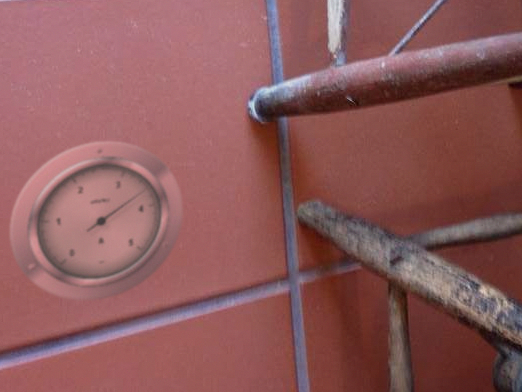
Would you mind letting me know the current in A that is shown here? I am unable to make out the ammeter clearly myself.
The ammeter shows 3.6 A
